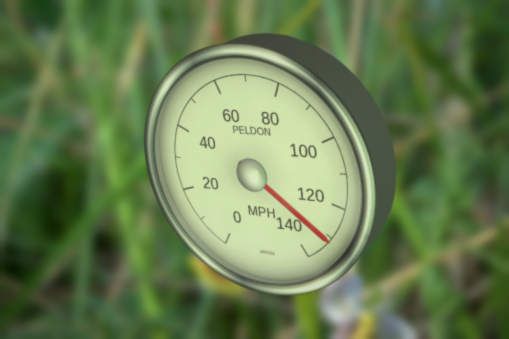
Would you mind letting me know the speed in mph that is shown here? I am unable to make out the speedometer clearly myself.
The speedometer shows 130 mph
